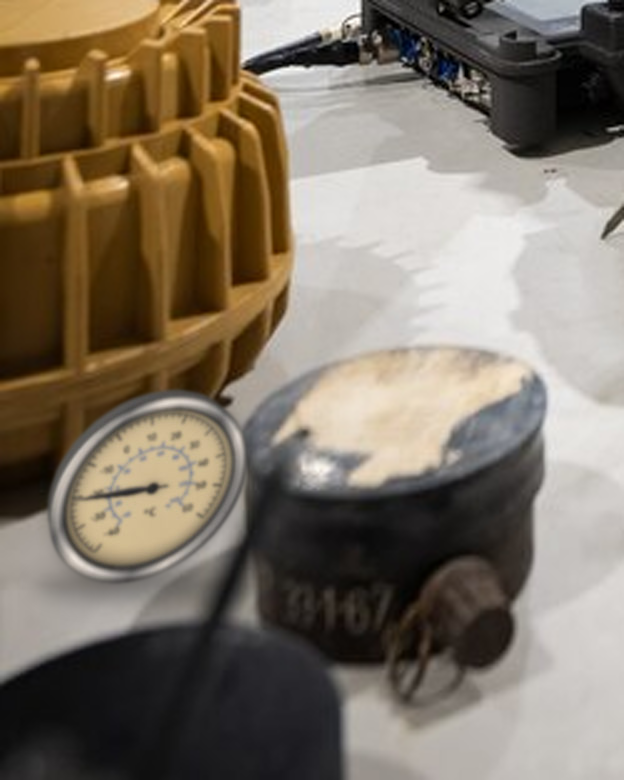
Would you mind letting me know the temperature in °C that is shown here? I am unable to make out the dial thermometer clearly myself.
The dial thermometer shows -20 °C
